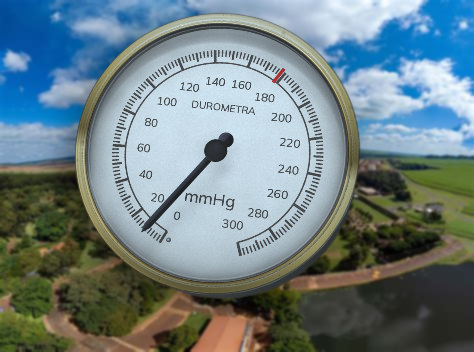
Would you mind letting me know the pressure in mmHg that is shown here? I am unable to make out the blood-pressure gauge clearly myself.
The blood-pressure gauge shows 10 mmHg
